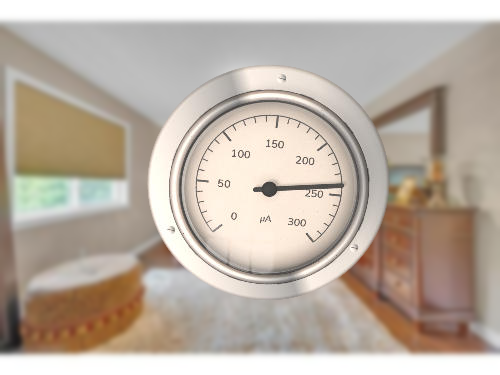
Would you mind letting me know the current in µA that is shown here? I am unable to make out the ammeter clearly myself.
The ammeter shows 240 µA
